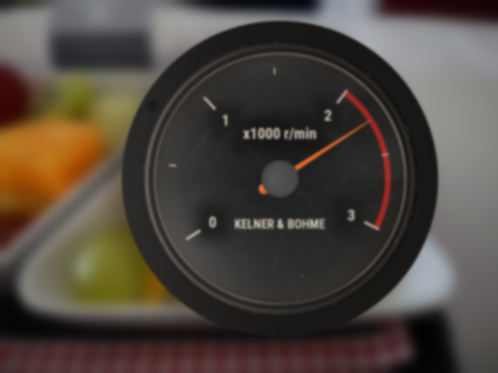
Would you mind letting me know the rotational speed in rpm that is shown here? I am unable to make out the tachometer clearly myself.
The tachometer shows 2250 rpm
